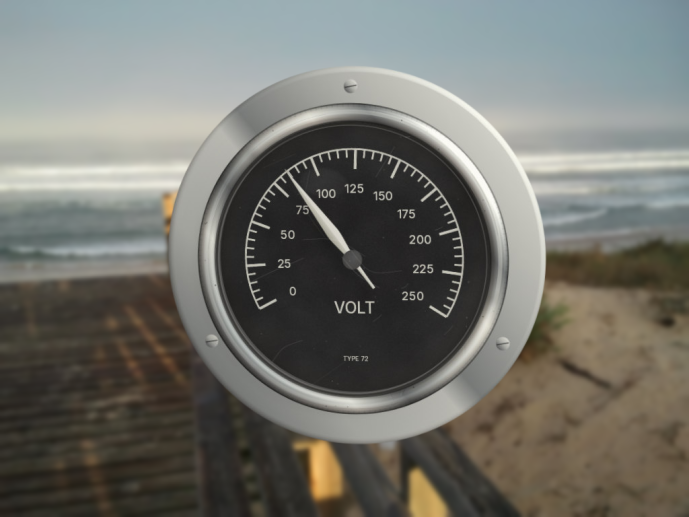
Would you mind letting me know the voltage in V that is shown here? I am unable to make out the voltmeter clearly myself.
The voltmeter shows 85 V
